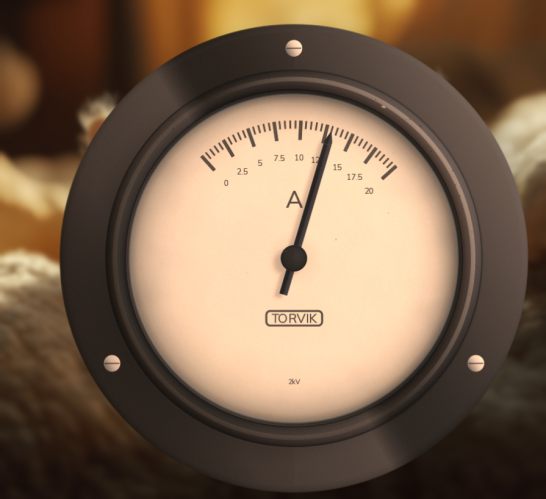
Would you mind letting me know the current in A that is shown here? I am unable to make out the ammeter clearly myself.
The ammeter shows 13 A
